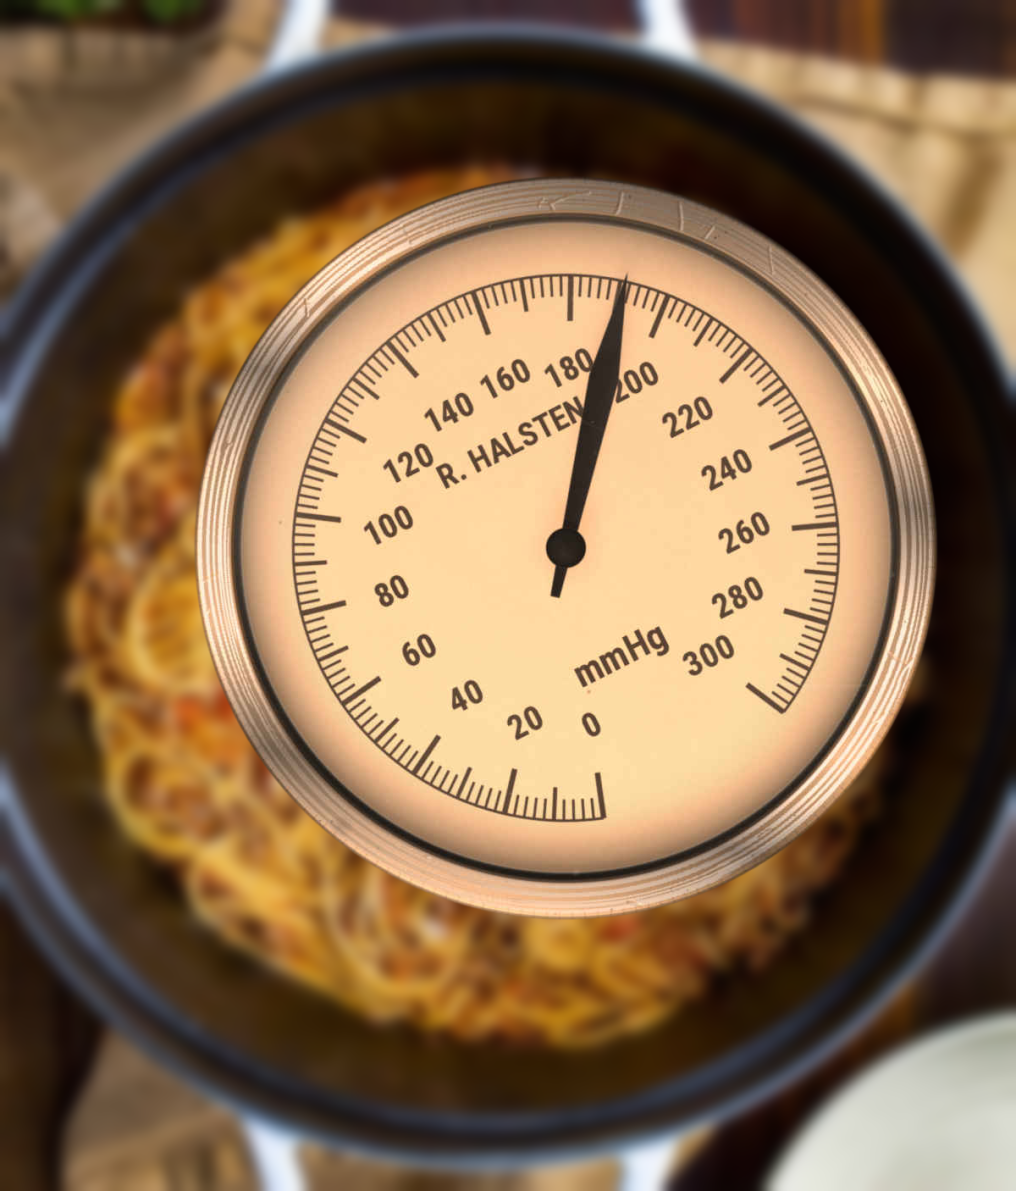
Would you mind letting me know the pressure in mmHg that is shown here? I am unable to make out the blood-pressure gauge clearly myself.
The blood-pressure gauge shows 191 mmHg
